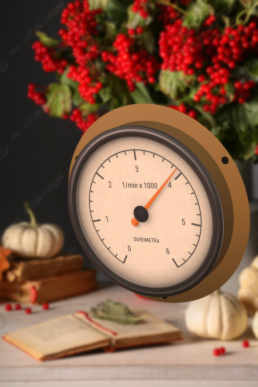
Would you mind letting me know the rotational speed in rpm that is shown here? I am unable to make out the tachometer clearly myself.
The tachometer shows 3900 rpm
